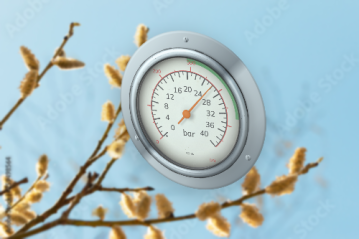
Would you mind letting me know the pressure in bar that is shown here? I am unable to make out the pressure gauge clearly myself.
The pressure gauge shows 26 bar
